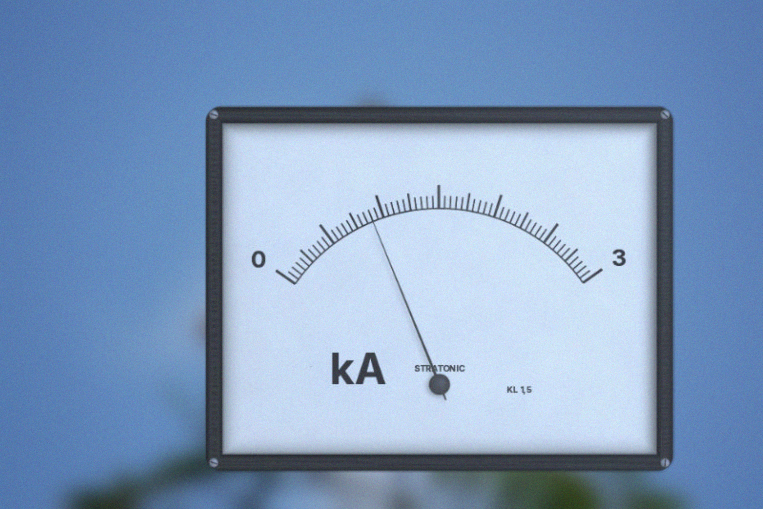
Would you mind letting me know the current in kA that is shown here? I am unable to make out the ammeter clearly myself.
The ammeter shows 0.9 kA
